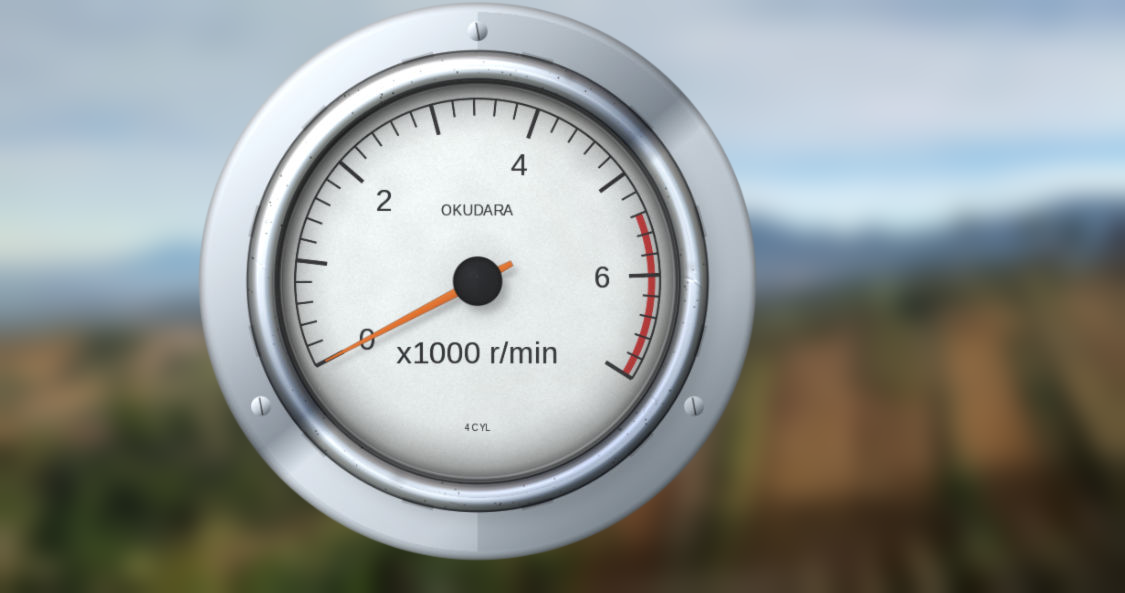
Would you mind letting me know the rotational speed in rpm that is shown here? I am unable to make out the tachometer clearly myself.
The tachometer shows 0 rpm
